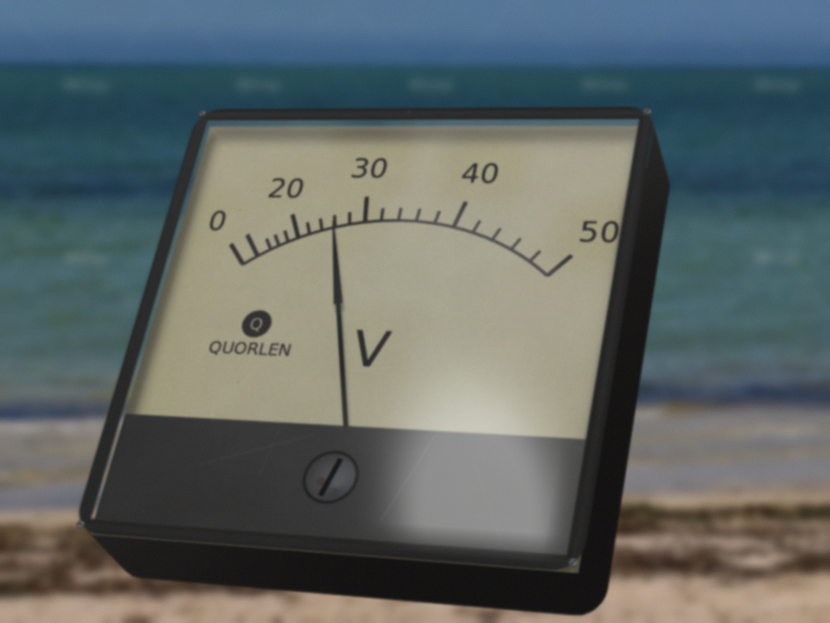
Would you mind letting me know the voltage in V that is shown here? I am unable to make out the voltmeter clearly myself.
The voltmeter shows 26 V
